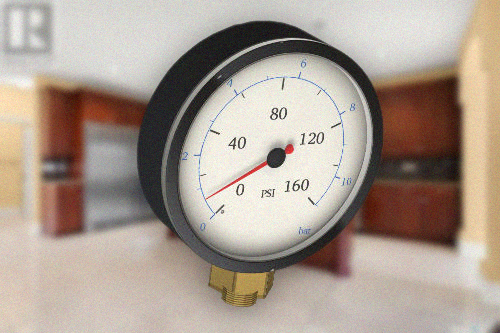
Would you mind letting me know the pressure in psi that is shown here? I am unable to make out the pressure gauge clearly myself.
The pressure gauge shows 10 psi
